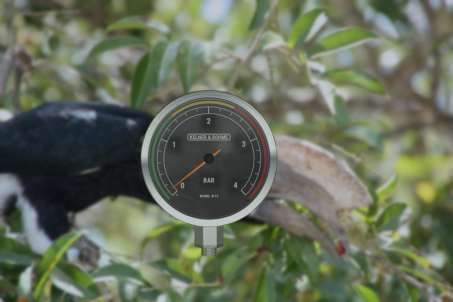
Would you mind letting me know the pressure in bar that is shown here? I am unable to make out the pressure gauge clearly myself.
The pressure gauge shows 0.1 bar
